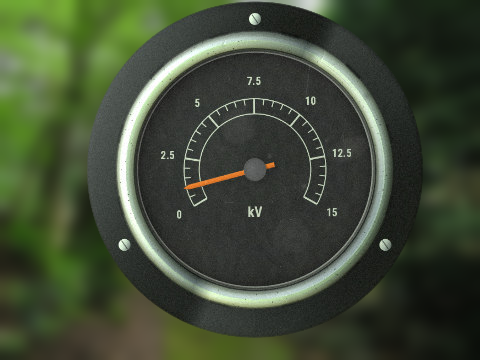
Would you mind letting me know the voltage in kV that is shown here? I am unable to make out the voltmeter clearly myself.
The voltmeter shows 1 kV
